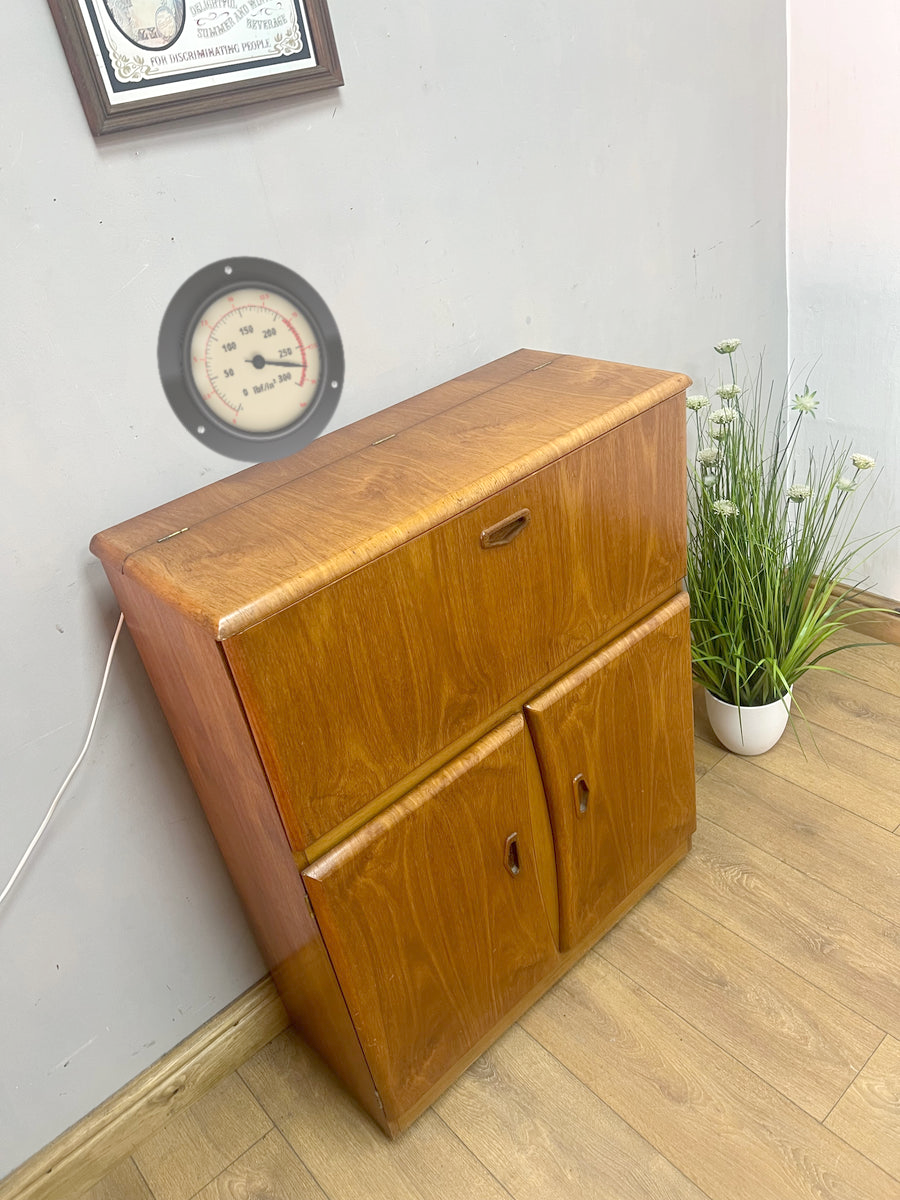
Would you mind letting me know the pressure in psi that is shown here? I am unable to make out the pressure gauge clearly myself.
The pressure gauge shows 275 psi
